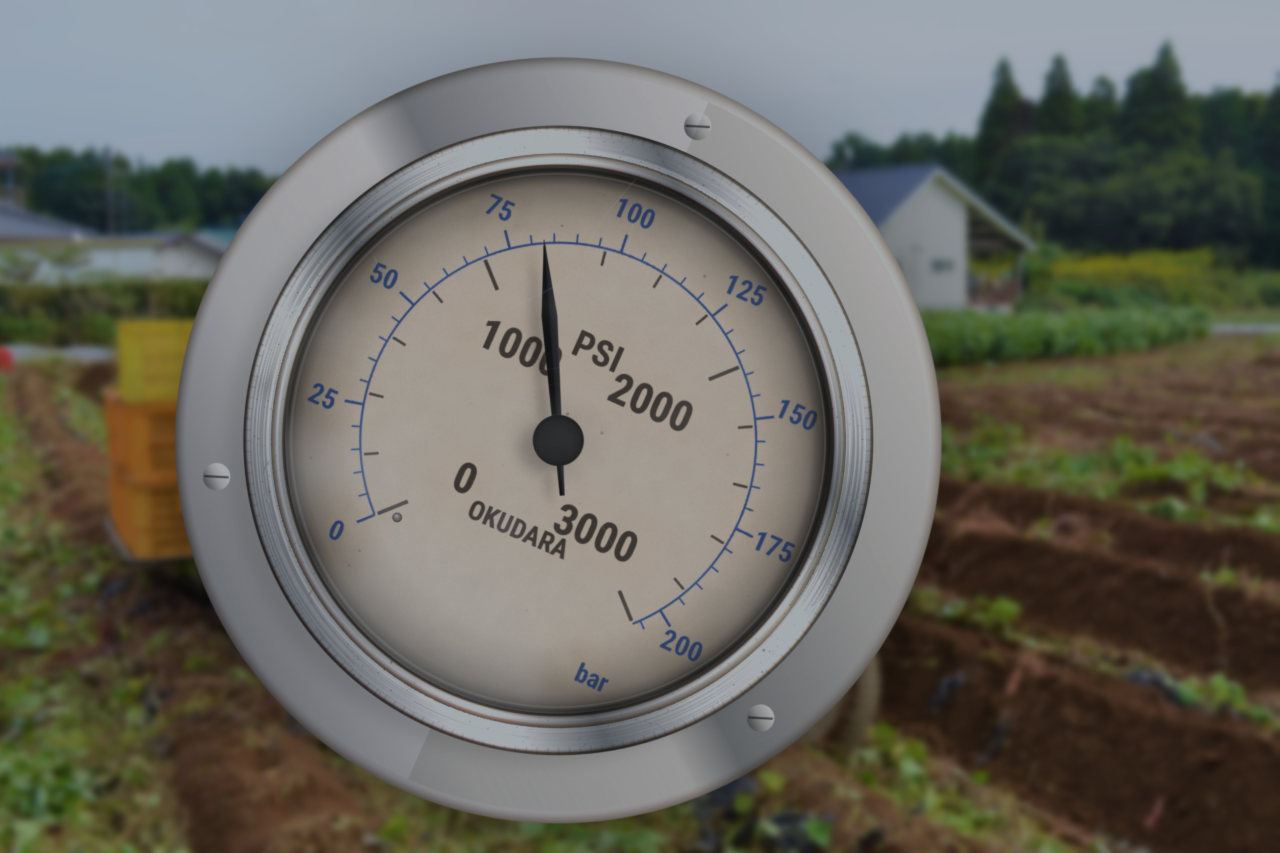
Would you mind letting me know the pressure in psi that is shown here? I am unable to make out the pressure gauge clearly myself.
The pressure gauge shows 1200 psi
